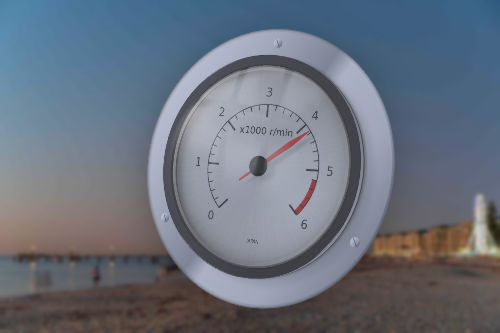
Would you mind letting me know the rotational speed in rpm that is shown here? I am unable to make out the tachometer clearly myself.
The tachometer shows 4200 rpm
